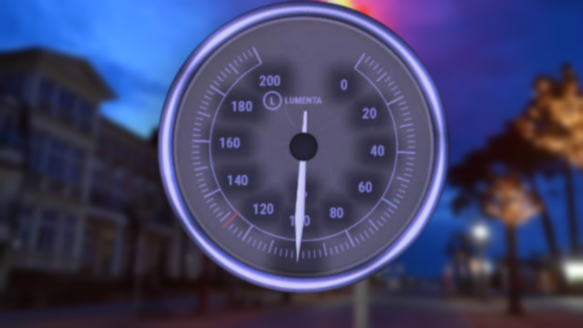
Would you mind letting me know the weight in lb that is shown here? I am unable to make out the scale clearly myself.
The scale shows 100 lb
